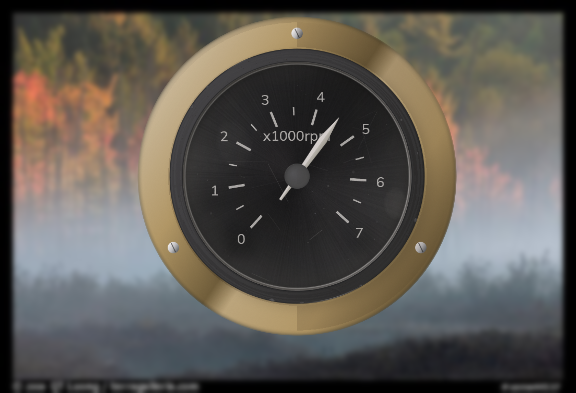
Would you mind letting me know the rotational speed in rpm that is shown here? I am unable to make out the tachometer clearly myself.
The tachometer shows 4500 rpm
